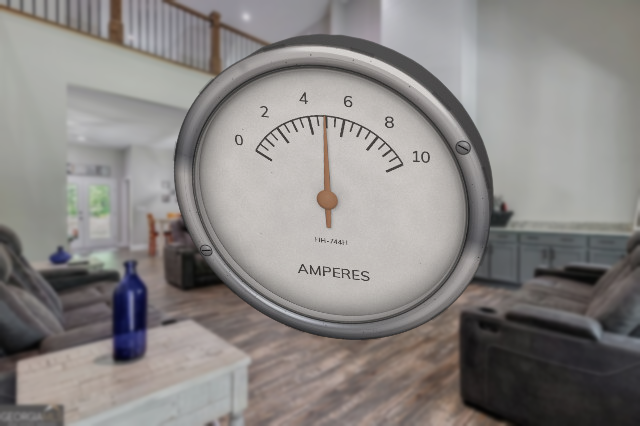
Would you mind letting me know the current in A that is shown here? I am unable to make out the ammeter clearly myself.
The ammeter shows 5 A
